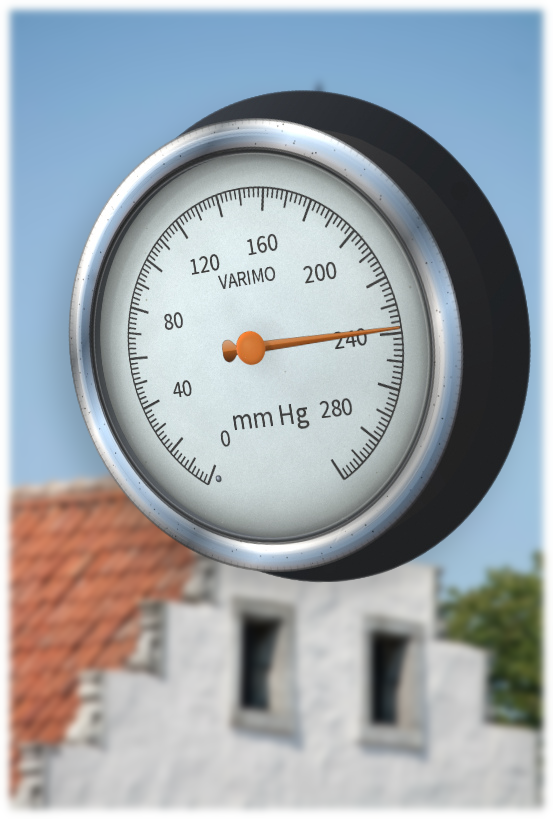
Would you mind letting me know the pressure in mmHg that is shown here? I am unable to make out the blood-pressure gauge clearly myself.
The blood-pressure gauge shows 238 mmHg
